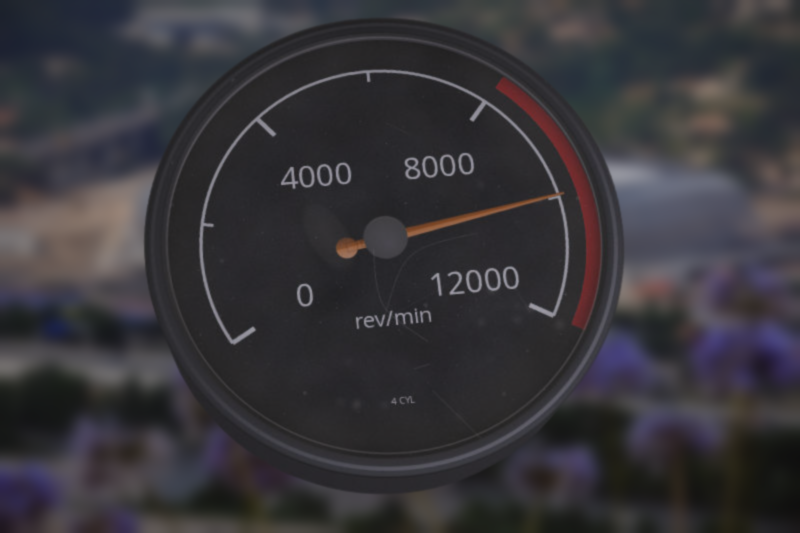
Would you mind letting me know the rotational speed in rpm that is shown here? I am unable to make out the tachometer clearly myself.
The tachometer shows 10000 rpm
